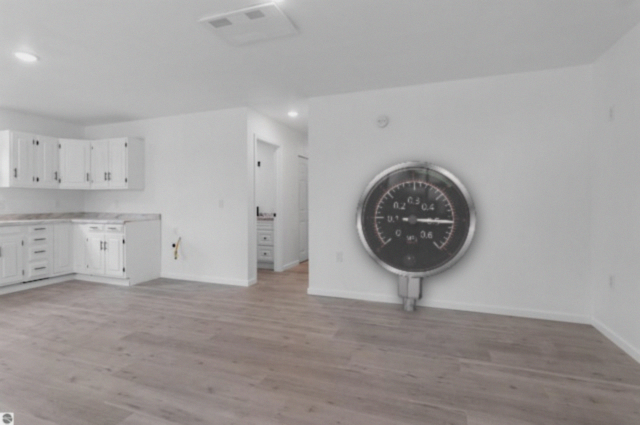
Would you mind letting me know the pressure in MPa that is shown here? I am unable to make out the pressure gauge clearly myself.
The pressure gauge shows 0.5 MPa
